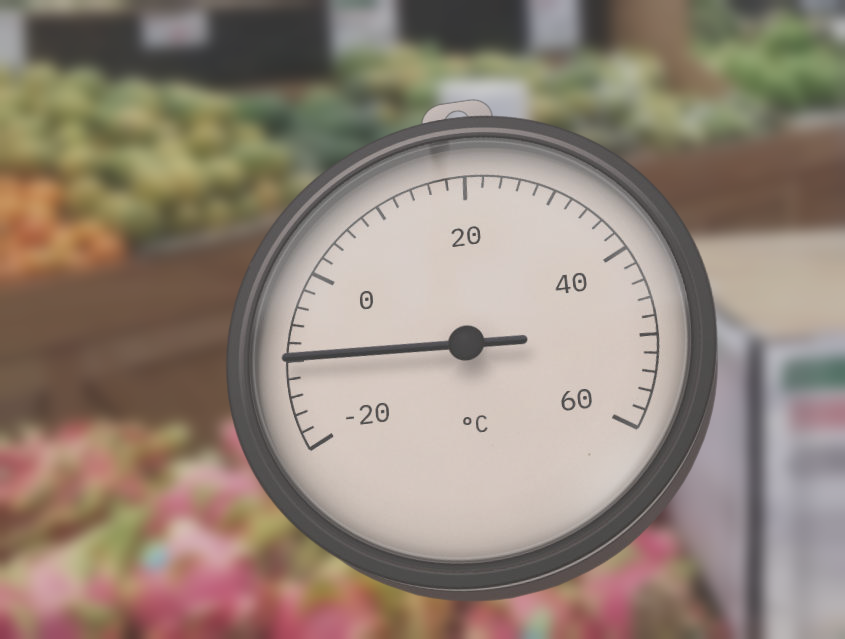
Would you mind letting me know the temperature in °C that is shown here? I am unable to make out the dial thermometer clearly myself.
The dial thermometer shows -10 °C
